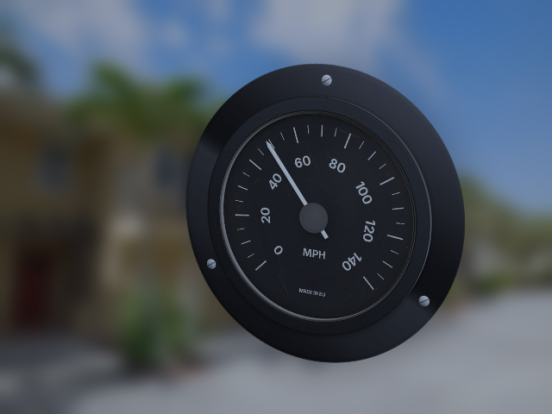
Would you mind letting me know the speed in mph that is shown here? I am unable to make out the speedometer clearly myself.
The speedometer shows 50 mph
